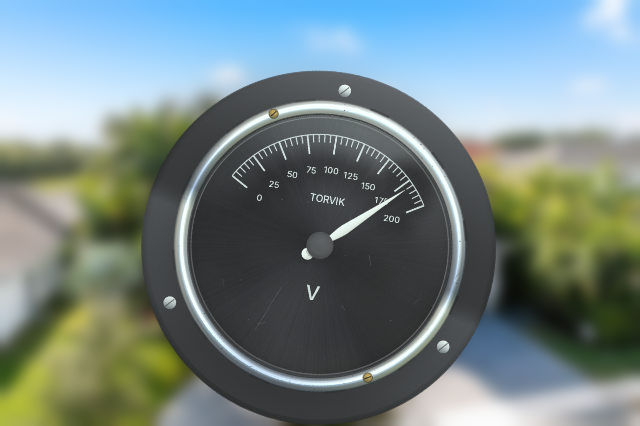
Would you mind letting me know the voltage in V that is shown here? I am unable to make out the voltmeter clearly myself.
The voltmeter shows 180 V
